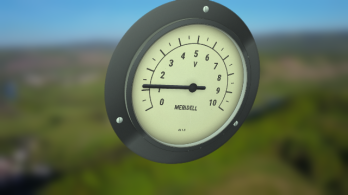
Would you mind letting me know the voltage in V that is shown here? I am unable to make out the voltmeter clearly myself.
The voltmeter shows 1.25 V
